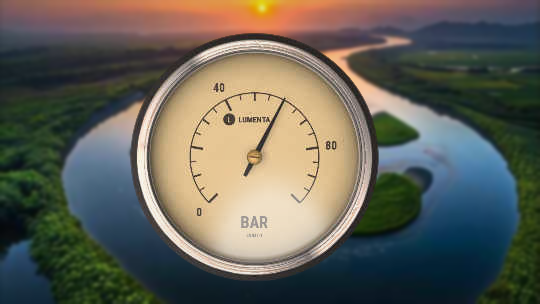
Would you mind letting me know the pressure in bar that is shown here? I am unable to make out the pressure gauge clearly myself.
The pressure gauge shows 60 bar
